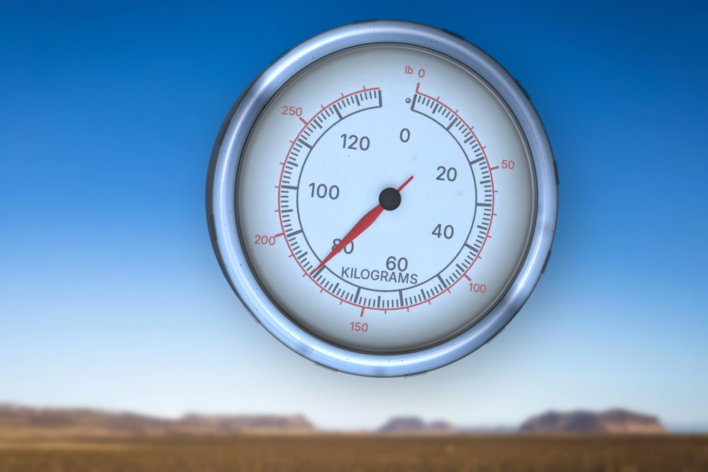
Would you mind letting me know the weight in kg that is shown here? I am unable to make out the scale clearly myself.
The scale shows 81 kg
